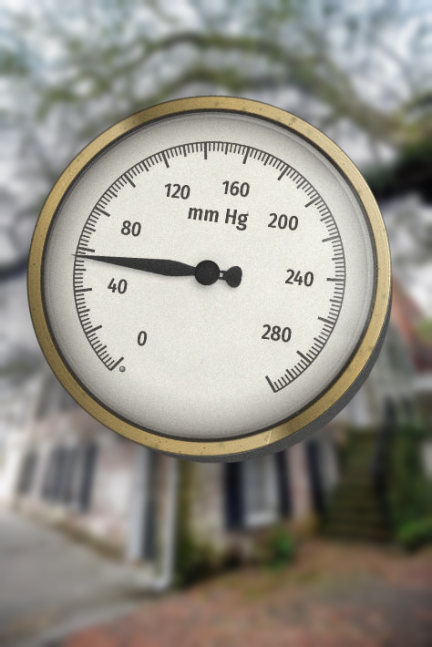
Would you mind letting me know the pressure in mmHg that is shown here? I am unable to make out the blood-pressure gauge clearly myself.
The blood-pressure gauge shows 56 mmHg
